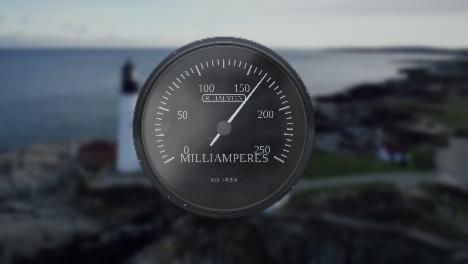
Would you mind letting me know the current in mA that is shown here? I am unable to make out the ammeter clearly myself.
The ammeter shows 165 mA
